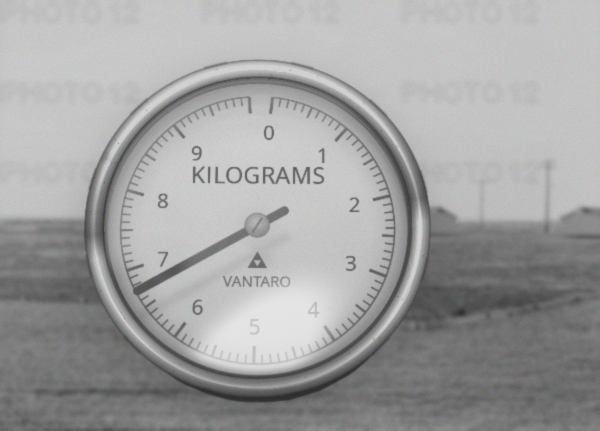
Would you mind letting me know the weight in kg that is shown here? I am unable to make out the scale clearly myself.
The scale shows 6.7 kg
